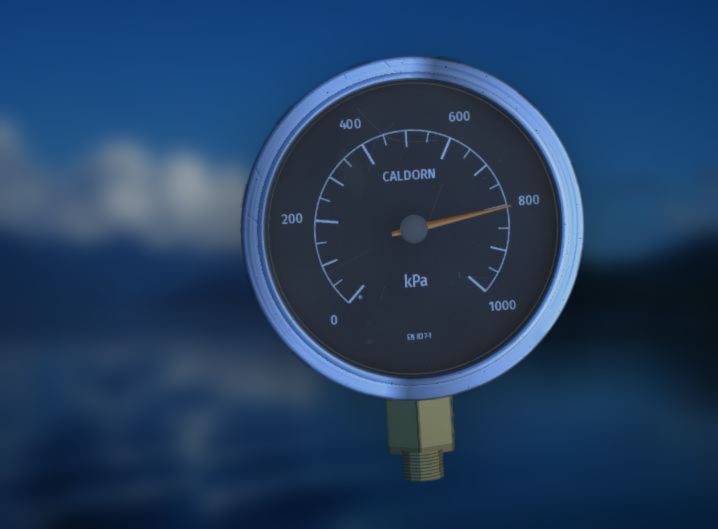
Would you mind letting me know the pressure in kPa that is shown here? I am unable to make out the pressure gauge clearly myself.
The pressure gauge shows 800 kPa
